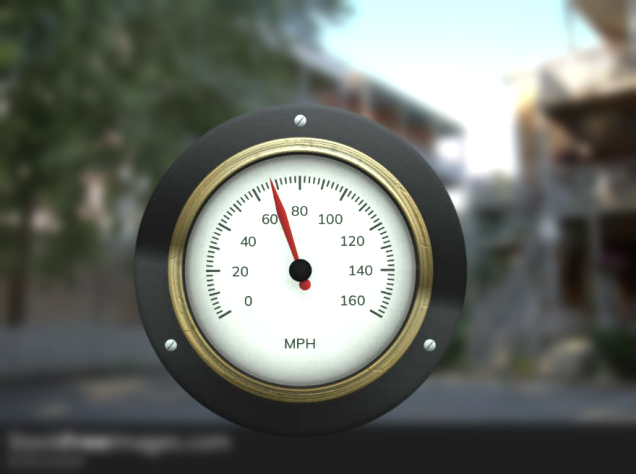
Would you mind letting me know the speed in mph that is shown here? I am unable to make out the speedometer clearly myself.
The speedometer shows 68 mph
